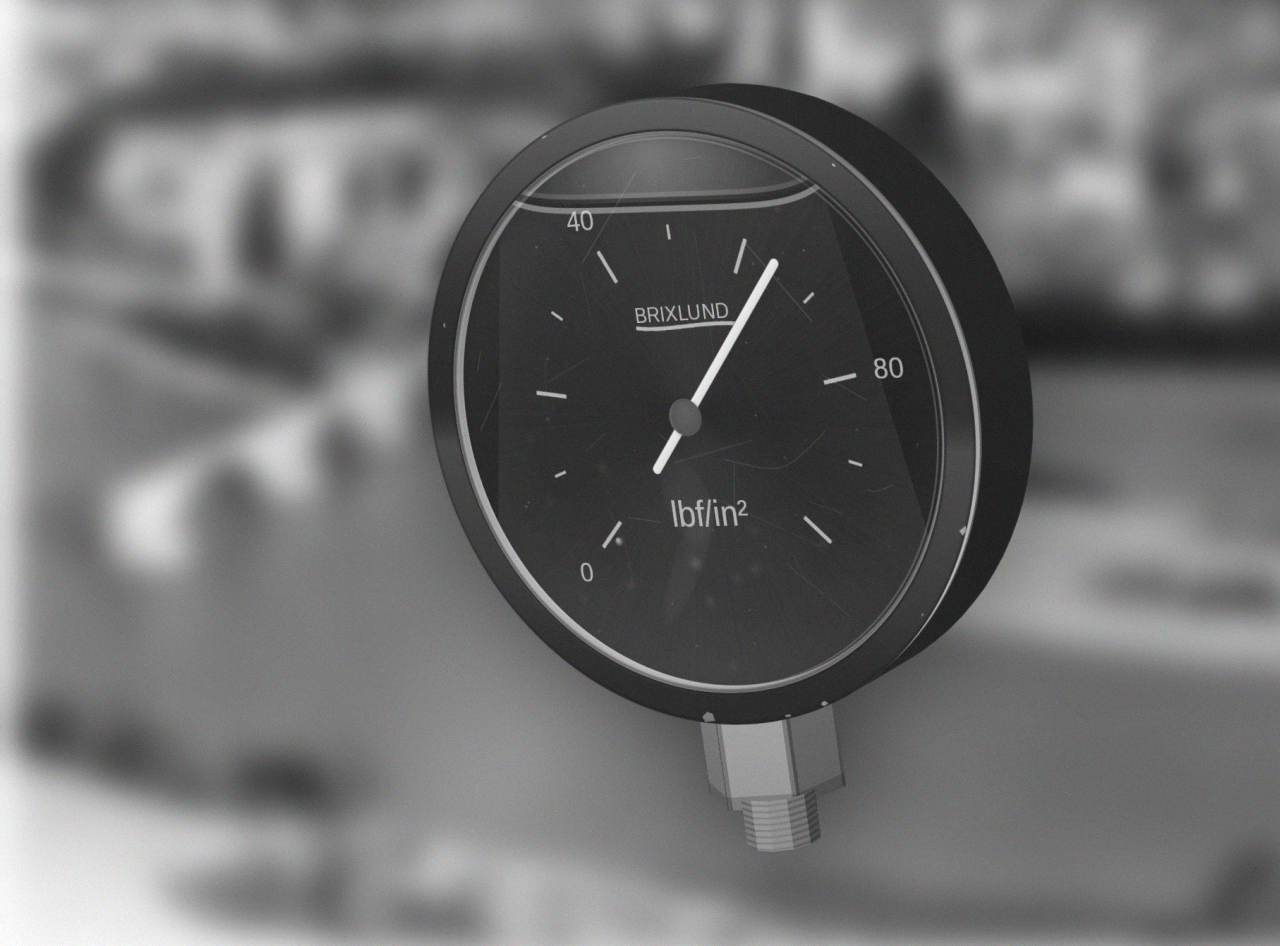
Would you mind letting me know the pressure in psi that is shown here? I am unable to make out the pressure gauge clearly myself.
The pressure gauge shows 65 psi
